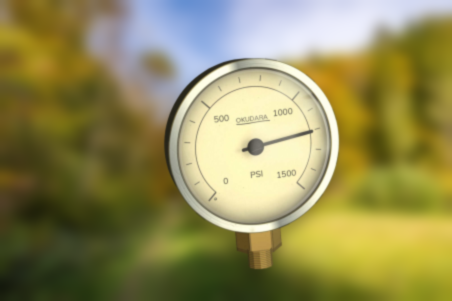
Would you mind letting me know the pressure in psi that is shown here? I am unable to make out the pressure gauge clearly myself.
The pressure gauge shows 1200 psi
